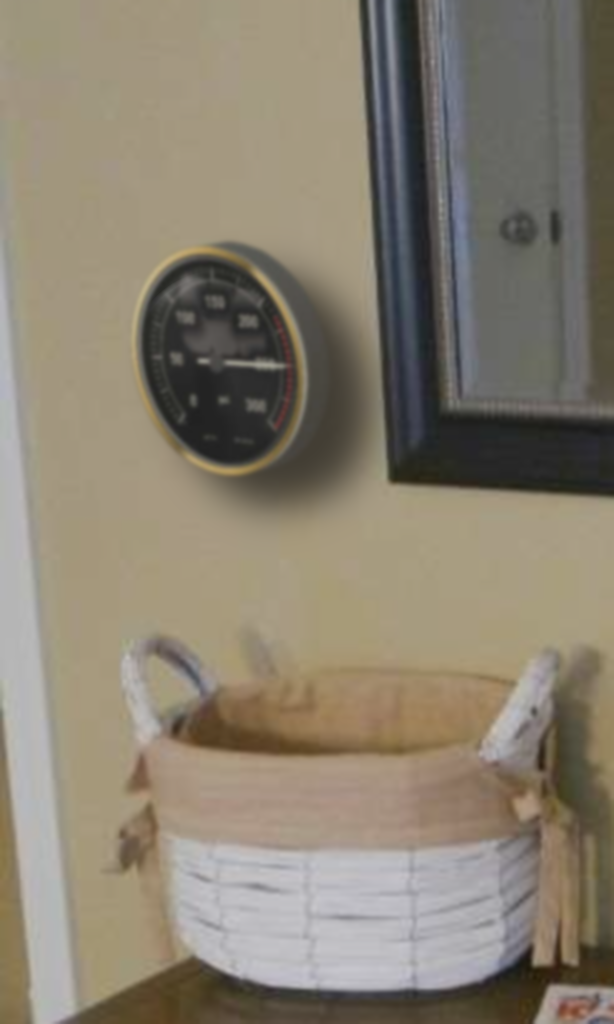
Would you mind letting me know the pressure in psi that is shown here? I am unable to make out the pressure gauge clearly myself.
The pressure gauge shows 250 psi
